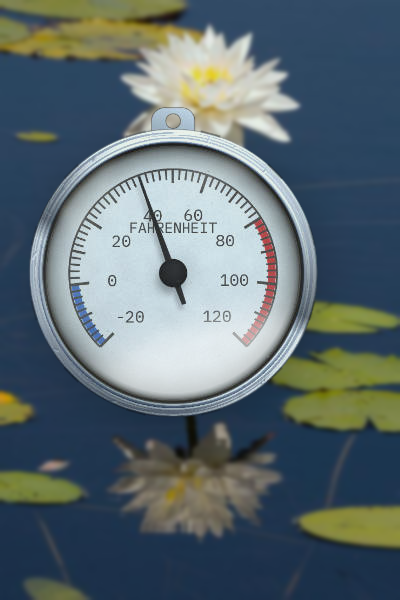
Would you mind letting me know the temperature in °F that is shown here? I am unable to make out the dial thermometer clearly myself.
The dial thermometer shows 40 °F
